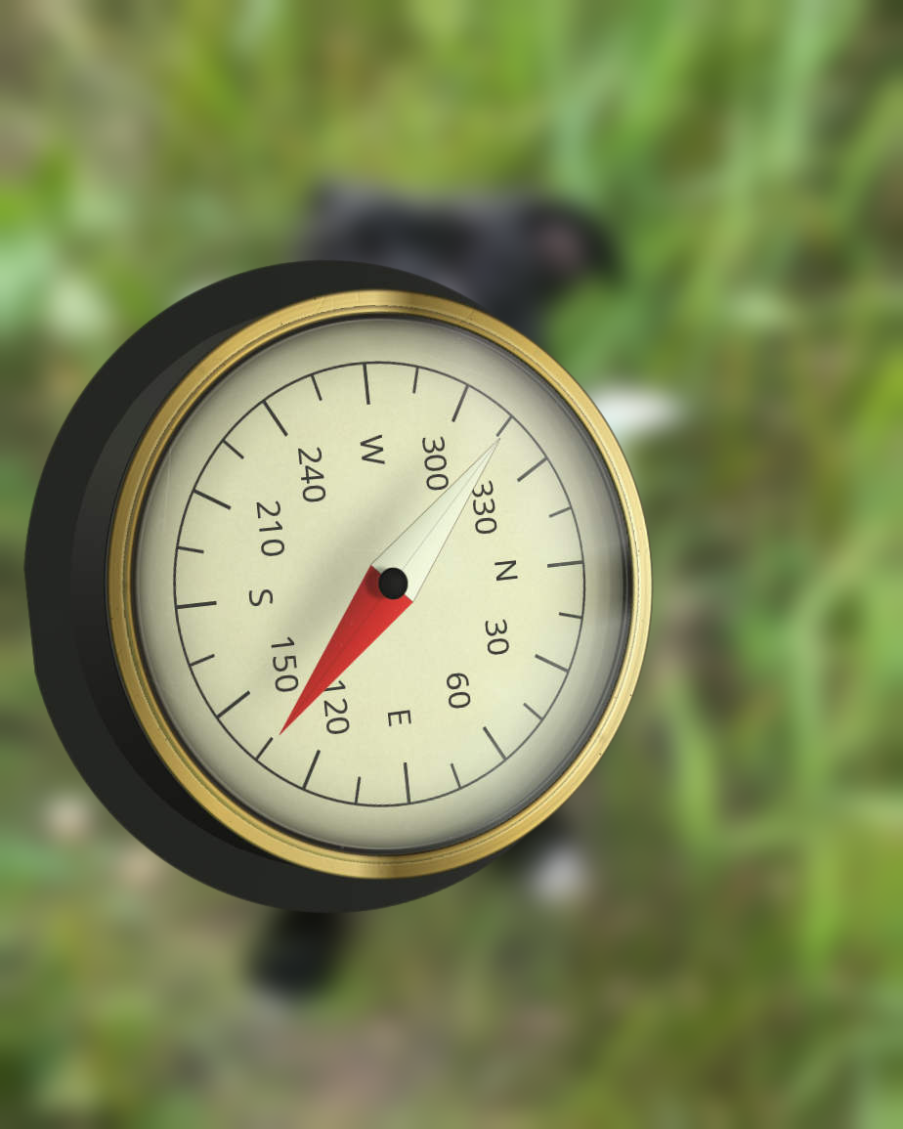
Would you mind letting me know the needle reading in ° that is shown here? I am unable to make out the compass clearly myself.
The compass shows 135 °
